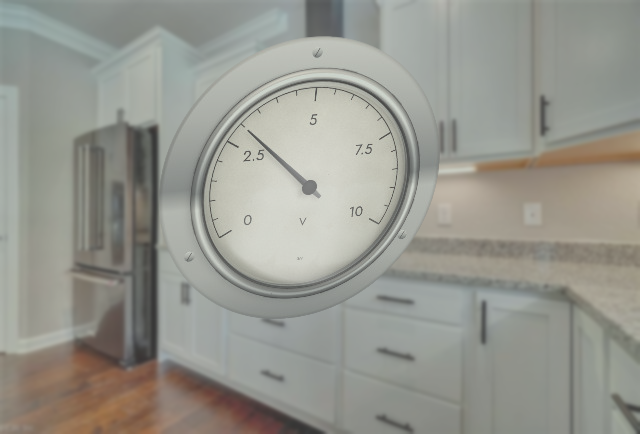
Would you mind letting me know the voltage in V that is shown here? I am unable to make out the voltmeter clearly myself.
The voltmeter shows 3 V
